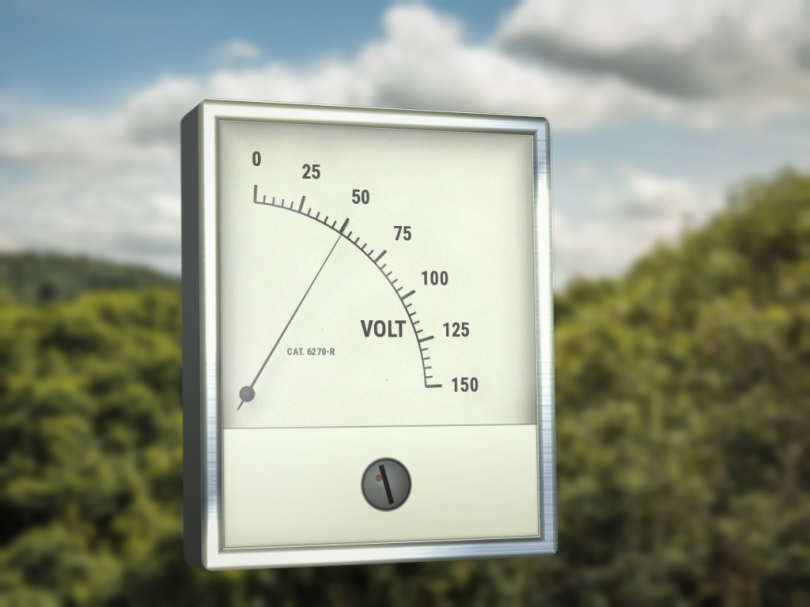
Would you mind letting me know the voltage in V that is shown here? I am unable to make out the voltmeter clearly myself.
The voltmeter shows 50 V
